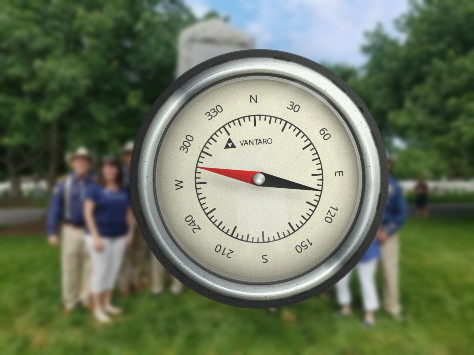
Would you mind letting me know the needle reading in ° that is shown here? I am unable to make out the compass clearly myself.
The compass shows 285 °
